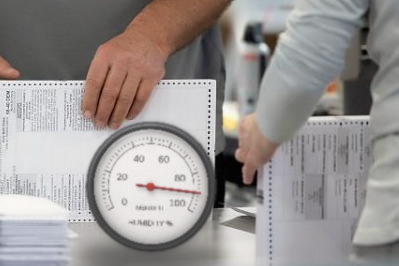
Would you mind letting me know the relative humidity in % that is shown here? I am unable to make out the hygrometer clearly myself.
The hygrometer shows 90 %
